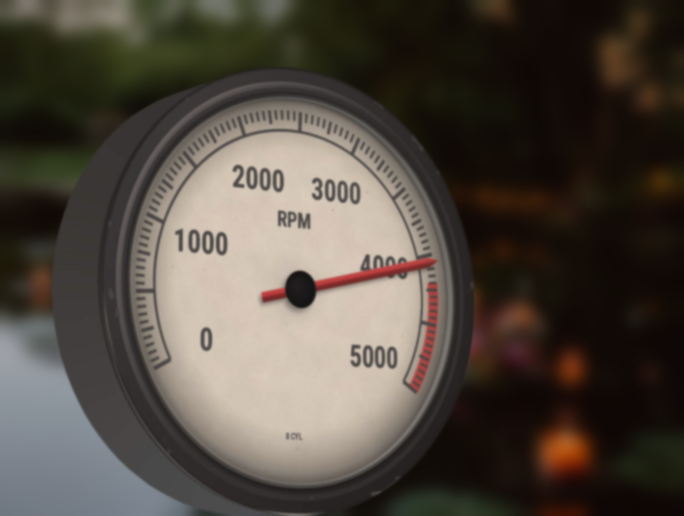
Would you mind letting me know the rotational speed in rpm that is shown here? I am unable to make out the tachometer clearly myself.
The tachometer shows 4050 rpm
